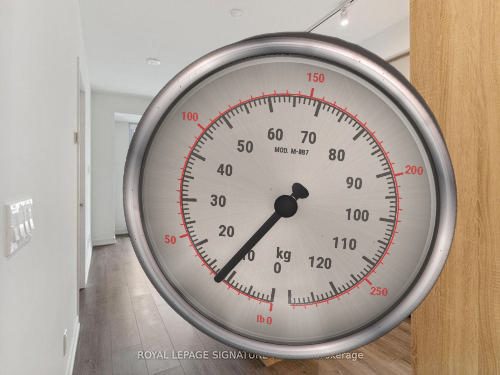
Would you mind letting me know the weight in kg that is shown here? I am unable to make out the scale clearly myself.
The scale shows 12 kg
